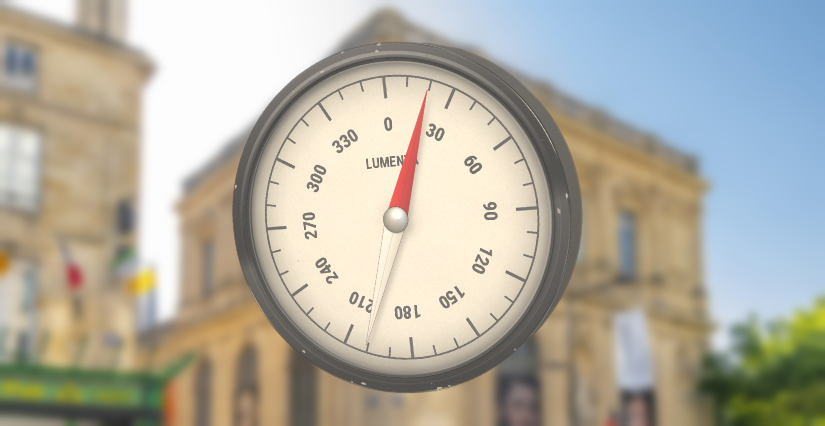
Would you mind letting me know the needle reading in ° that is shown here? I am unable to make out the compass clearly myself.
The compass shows 20 °
